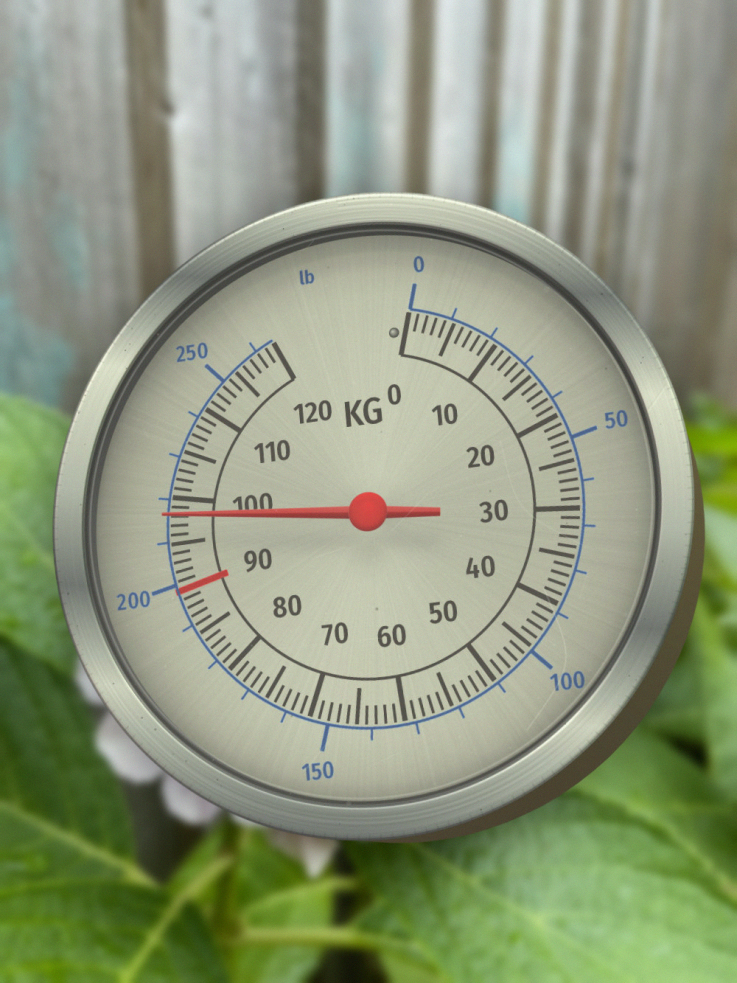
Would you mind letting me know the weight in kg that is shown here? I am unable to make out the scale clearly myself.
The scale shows 98 kg
